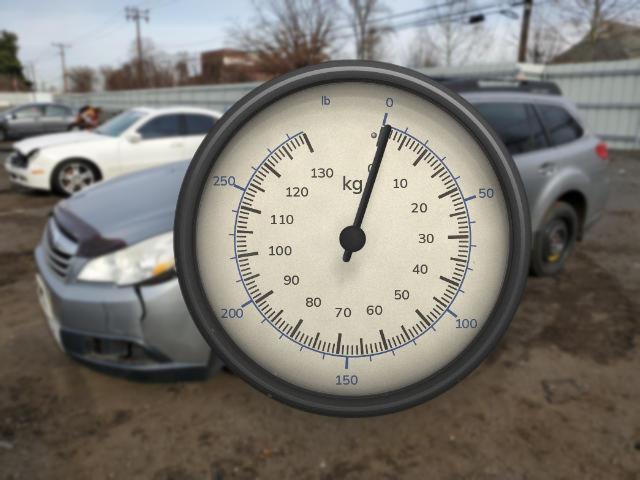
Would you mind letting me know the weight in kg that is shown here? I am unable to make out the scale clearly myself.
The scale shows 1 kg
